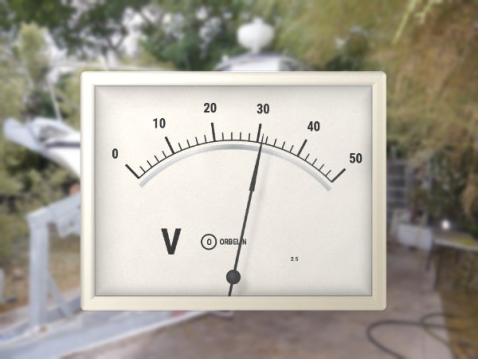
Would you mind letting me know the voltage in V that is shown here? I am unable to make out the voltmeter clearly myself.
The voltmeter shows 31 V
